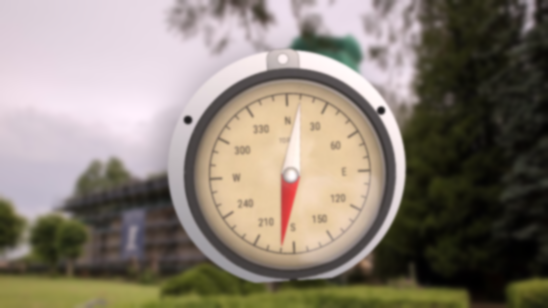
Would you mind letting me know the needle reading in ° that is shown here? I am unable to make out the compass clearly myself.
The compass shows 190 °
